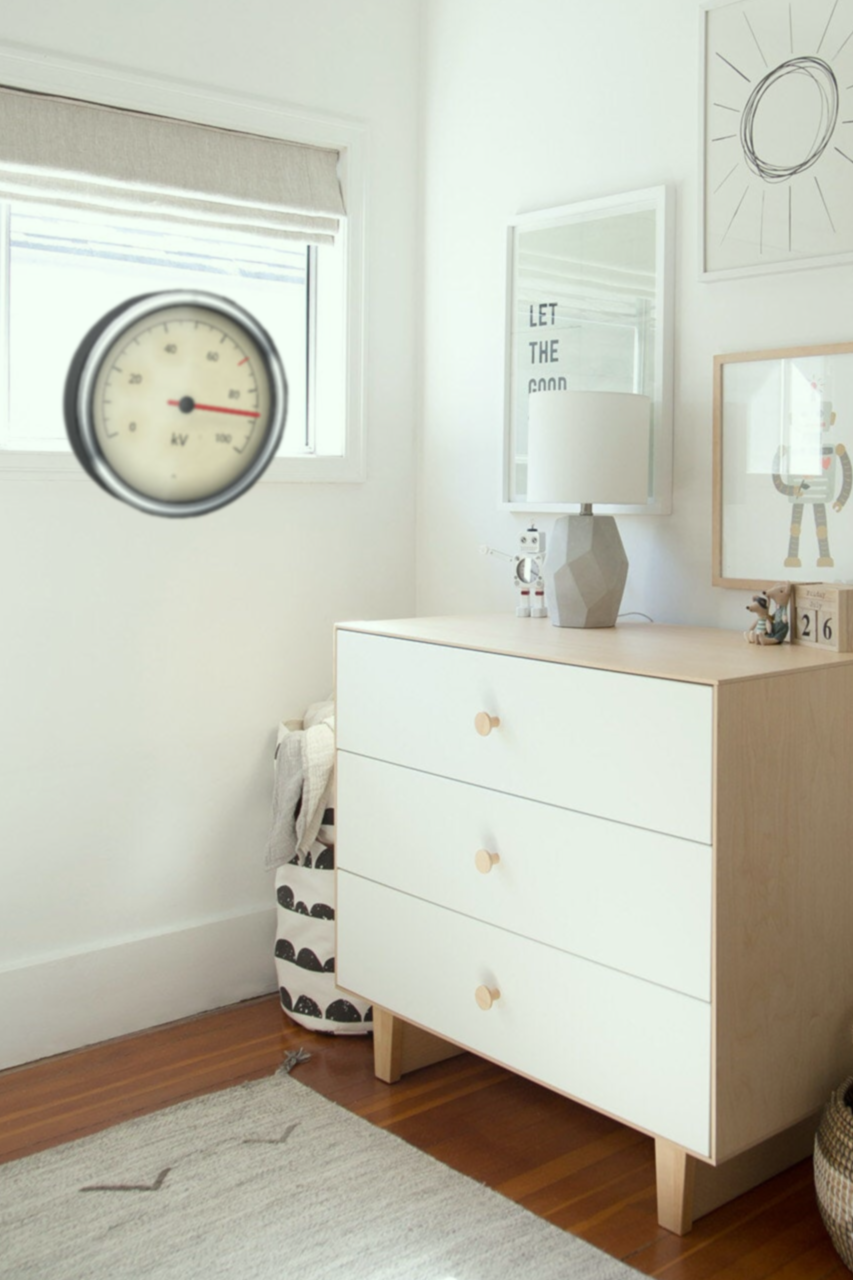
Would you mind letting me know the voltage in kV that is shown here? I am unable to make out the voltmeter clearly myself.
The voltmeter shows 87.5 kV
